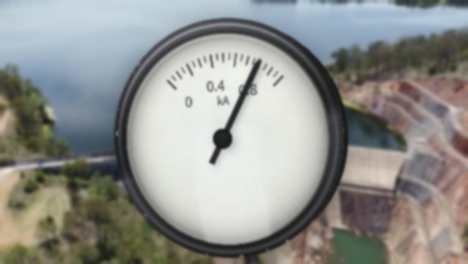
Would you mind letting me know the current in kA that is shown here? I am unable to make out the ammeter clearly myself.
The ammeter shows 0.8 kA
